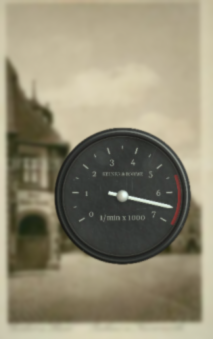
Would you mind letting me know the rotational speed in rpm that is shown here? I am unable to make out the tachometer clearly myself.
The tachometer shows 6500 rpm
